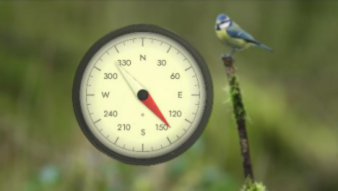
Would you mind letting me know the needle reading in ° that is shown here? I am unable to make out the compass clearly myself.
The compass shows 140 °
